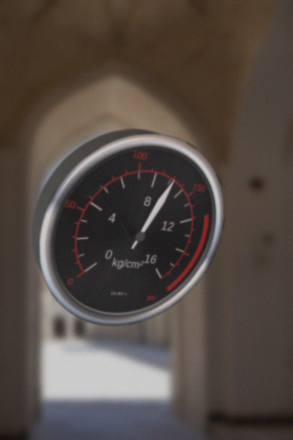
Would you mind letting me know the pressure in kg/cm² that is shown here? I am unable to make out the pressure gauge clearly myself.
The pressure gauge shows 9 kg/cm²
